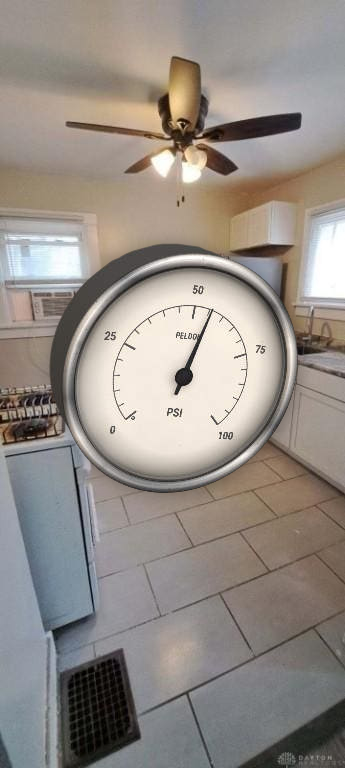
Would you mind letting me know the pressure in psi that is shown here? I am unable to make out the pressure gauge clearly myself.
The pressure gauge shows 55 psi
